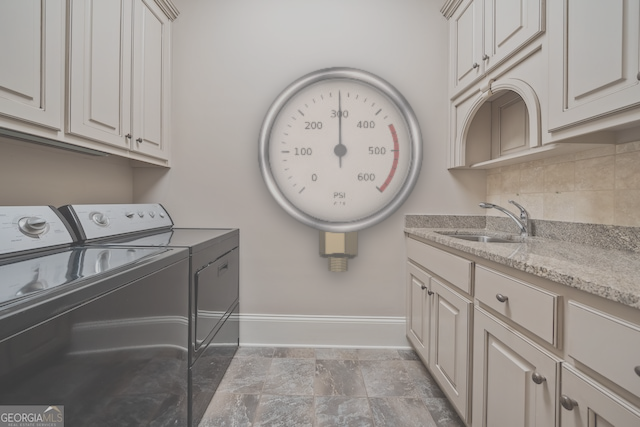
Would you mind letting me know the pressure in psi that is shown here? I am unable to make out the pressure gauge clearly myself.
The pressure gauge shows 300 psi
